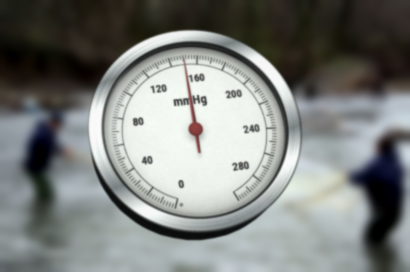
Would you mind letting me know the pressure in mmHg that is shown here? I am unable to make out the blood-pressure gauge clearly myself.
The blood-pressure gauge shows 150 mmHg
